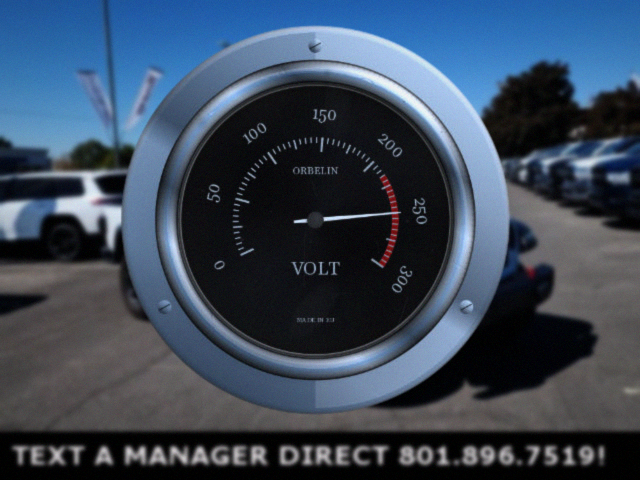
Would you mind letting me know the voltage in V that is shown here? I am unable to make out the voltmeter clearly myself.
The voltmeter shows 250 V
